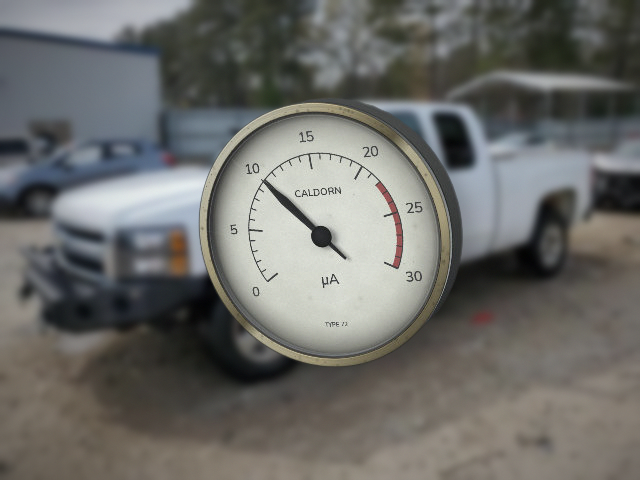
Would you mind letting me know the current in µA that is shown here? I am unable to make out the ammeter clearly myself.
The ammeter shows 10 µA
